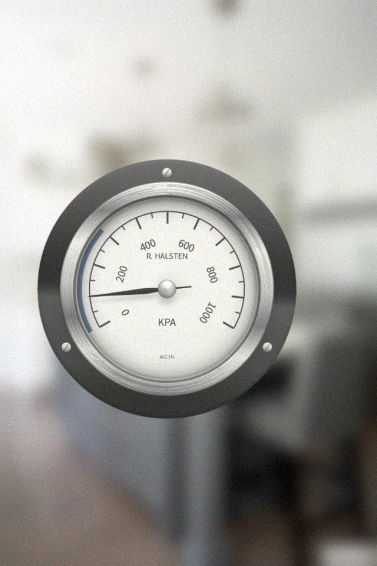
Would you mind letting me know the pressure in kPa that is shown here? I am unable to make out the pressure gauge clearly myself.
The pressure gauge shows 100 kPa
